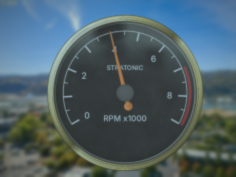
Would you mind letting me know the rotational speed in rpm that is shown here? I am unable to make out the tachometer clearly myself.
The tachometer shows 4000 rpm
